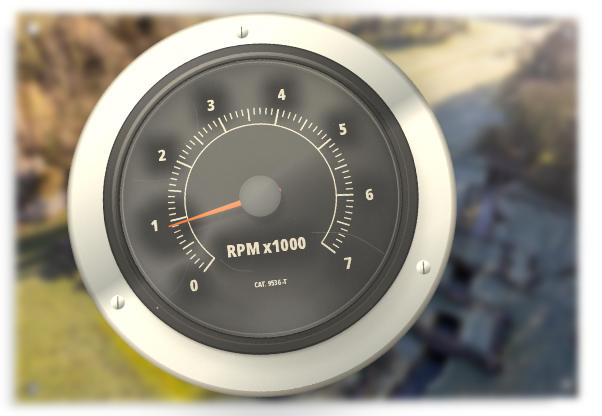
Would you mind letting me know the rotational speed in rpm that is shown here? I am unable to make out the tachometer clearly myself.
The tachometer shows 900 rpm
